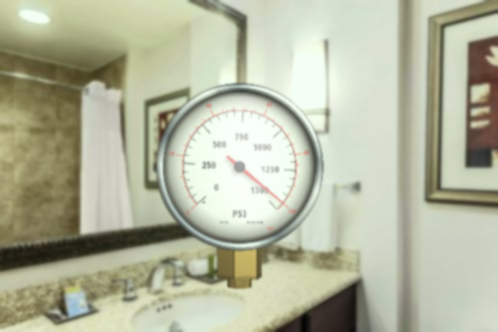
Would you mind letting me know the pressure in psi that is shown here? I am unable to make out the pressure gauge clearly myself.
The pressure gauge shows 1450 psi
